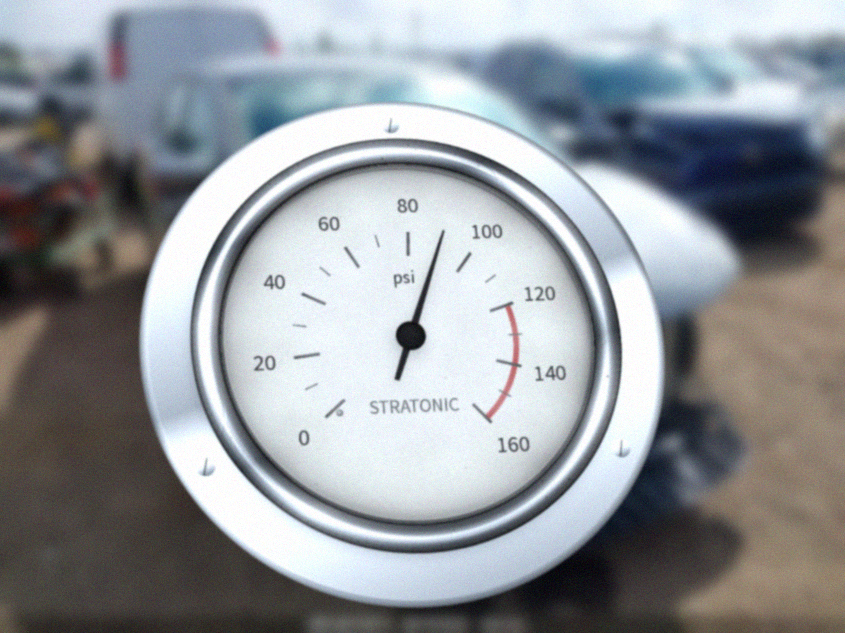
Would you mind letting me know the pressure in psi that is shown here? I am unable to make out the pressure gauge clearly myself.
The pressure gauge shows 90 psi
